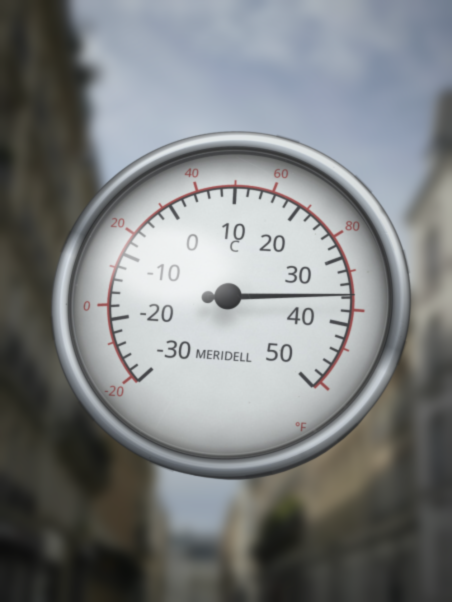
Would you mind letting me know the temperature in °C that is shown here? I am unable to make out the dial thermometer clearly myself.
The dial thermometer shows 36 °C
